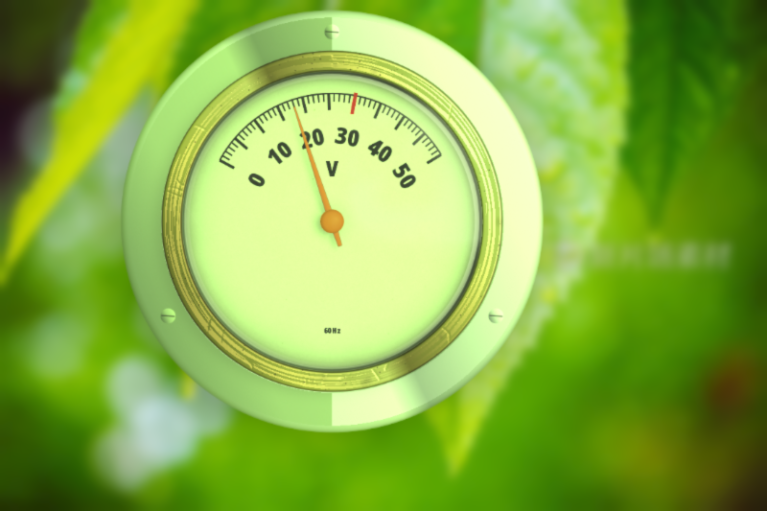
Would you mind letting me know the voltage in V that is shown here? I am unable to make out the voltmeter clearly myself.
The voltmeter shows 18 V
